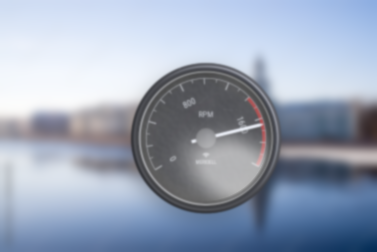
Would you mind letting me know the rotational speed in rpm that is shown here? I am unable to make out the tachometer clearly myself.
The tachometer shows 1650 rpm
